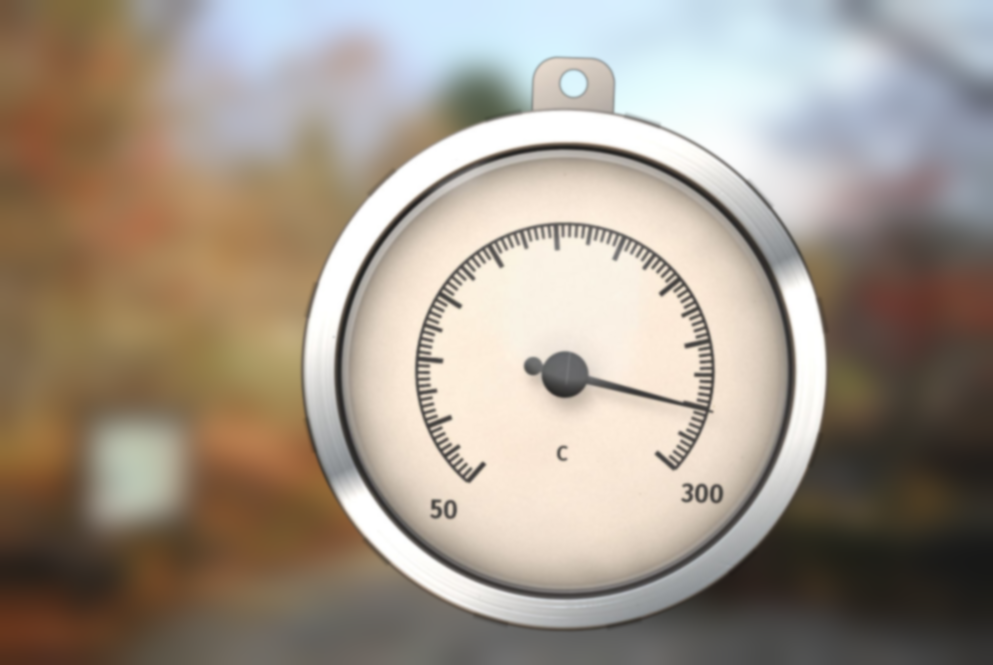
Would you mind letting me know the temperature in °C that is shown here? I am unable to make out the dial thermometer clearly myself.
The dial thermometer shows 275 °C
